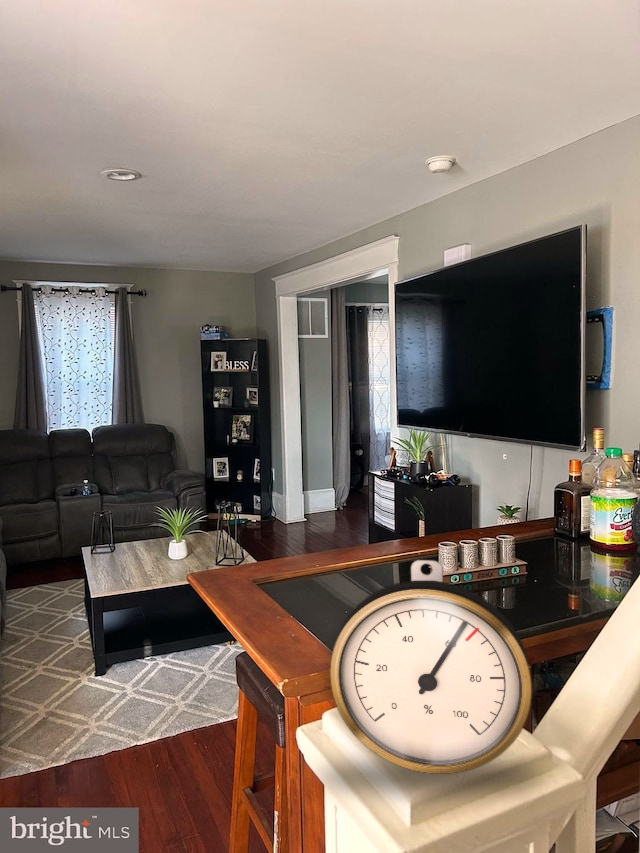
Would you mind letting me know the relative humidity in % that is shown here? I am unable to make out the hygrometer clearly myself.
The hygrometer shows 60 %
